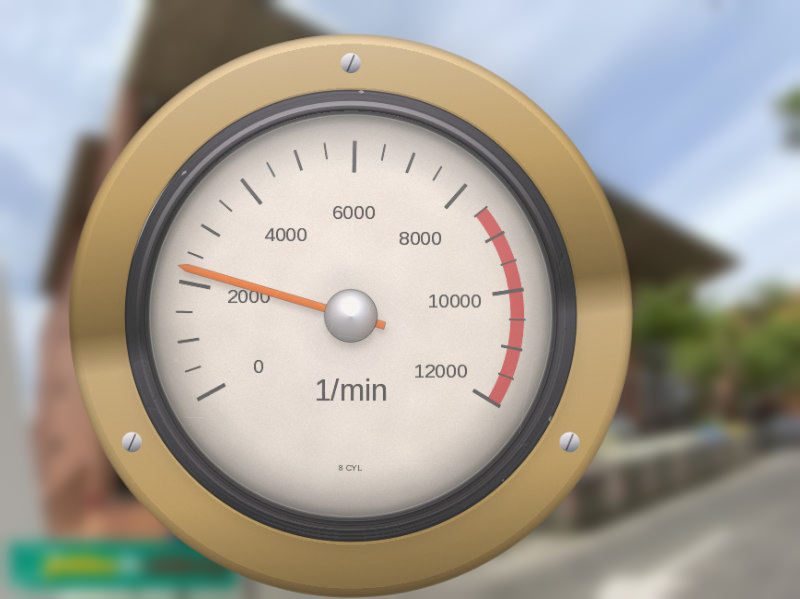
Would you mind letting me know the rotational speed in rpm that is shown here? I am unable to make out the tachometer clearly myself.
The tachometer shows 2250 rpm
